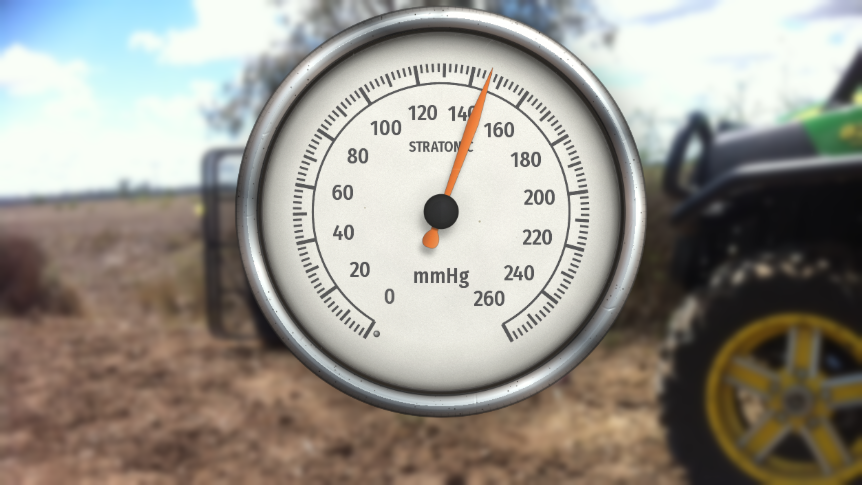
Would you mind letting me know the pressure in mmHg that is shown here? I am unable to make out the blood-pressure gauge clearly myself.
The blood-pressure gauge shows 146 mmHg
